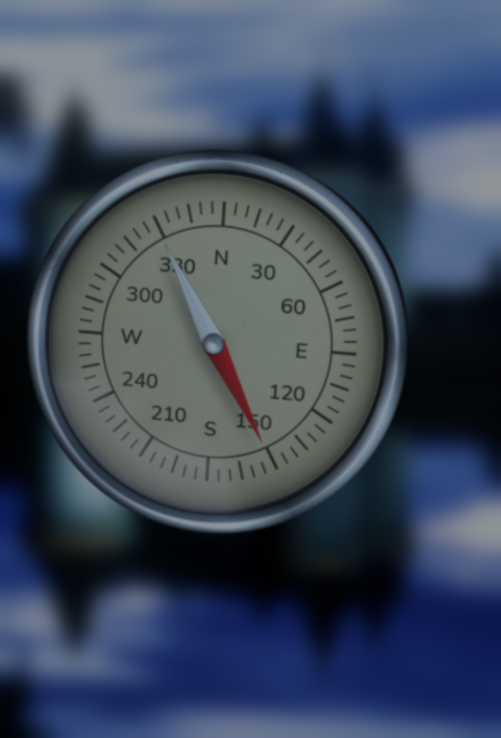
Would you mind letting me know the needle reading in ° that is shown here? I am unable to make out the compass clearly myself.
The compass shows 150 °
